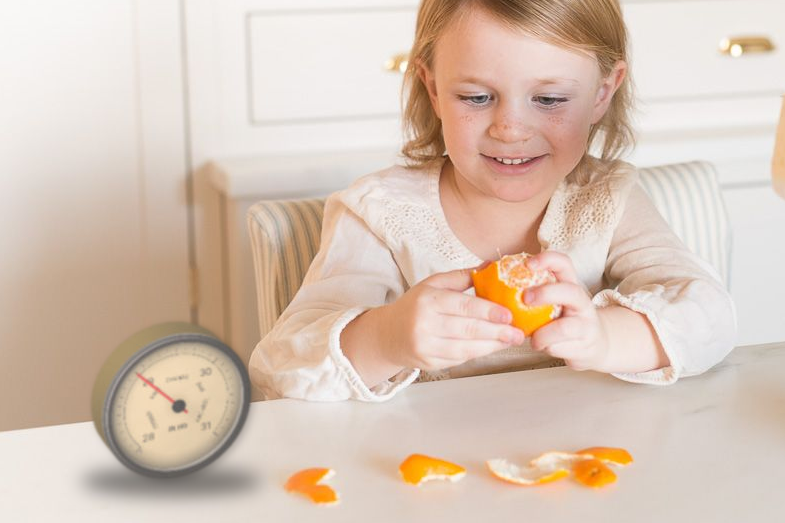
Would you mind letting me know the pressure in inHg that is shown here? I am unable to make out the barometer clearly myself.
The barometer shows 29 inHg
